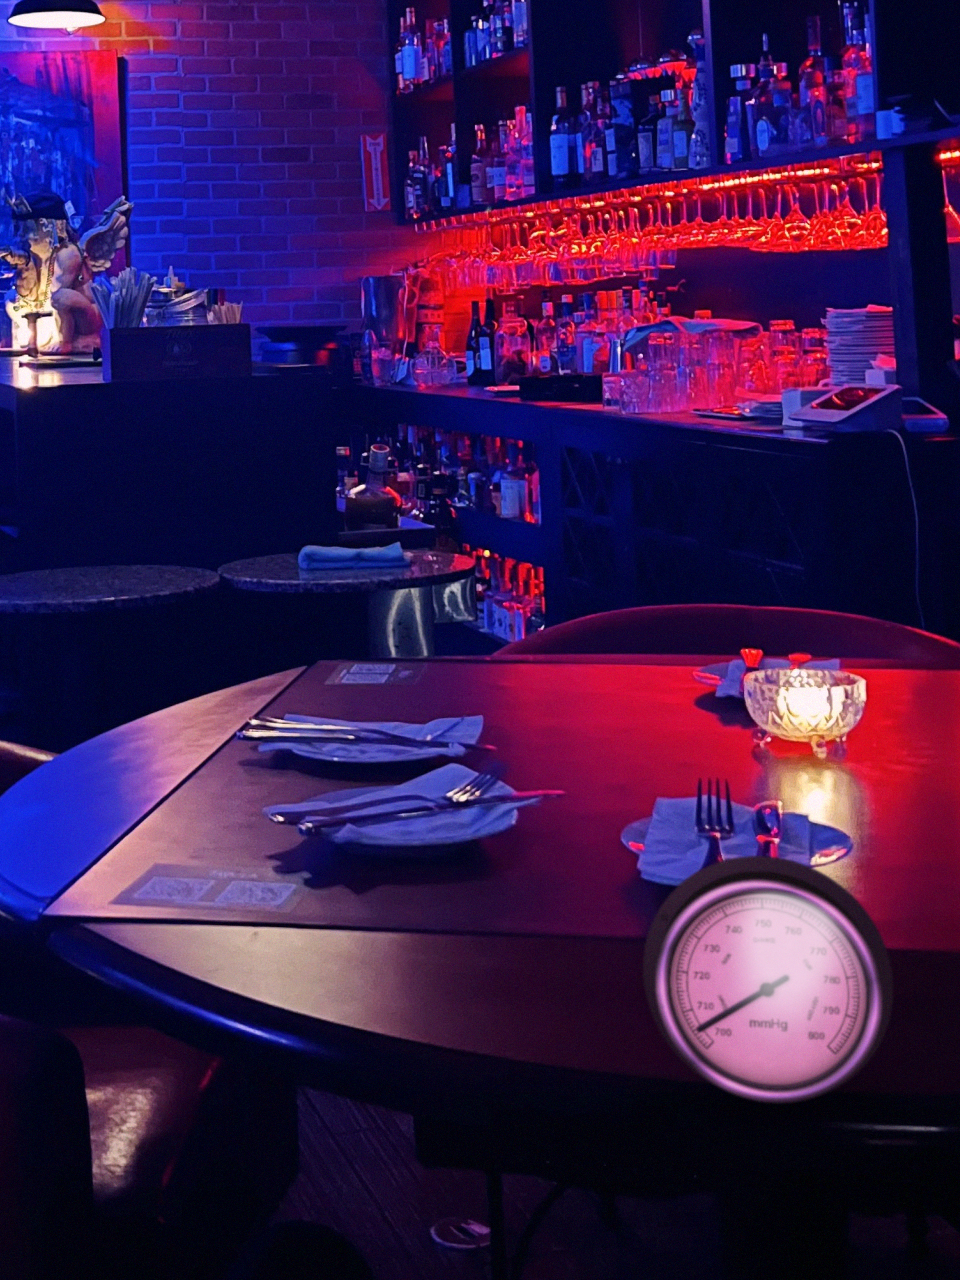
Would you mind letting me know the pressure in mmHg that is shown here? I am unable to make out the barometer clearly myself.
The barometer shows 705 mmHg
